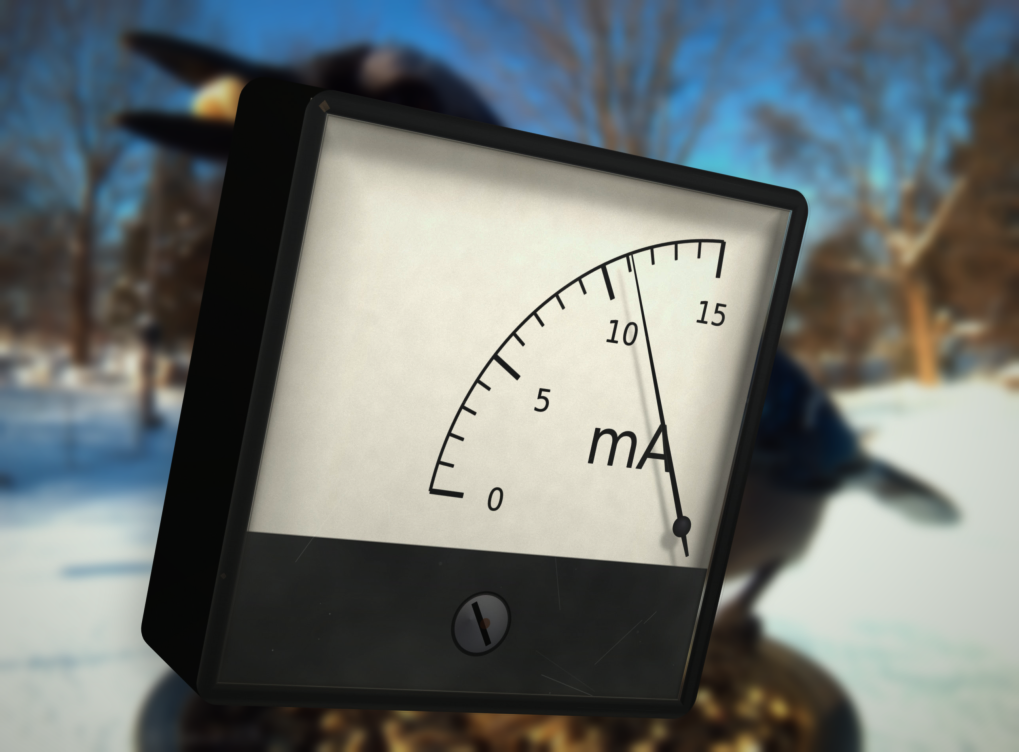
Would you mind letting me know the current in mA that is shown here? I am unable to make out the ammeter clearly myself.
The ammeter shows 11 mA
